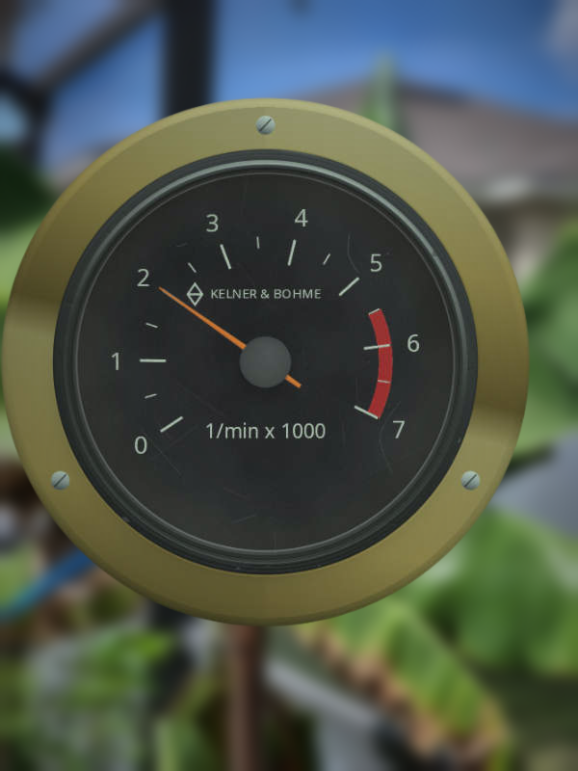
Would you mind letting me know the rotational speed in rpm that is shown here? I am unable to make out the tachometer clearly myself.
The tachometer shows 2000 rpm
